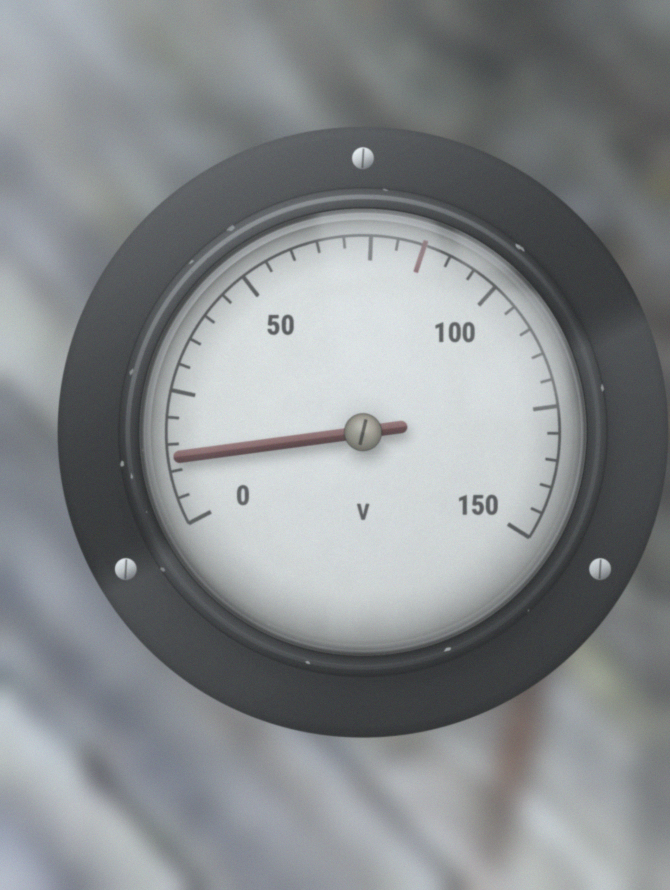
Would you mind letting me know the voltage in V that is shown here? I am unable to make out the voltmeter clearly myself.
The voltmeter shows 12.5 V
